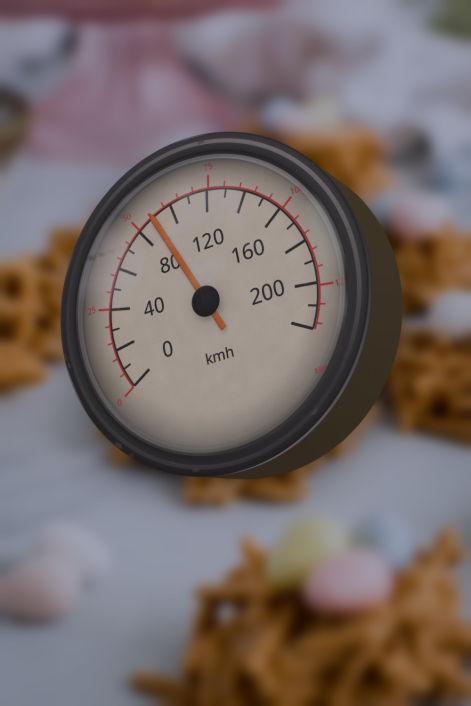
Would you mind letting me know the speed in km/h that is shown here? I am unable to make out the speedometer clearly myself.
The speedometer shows 90 km/h
